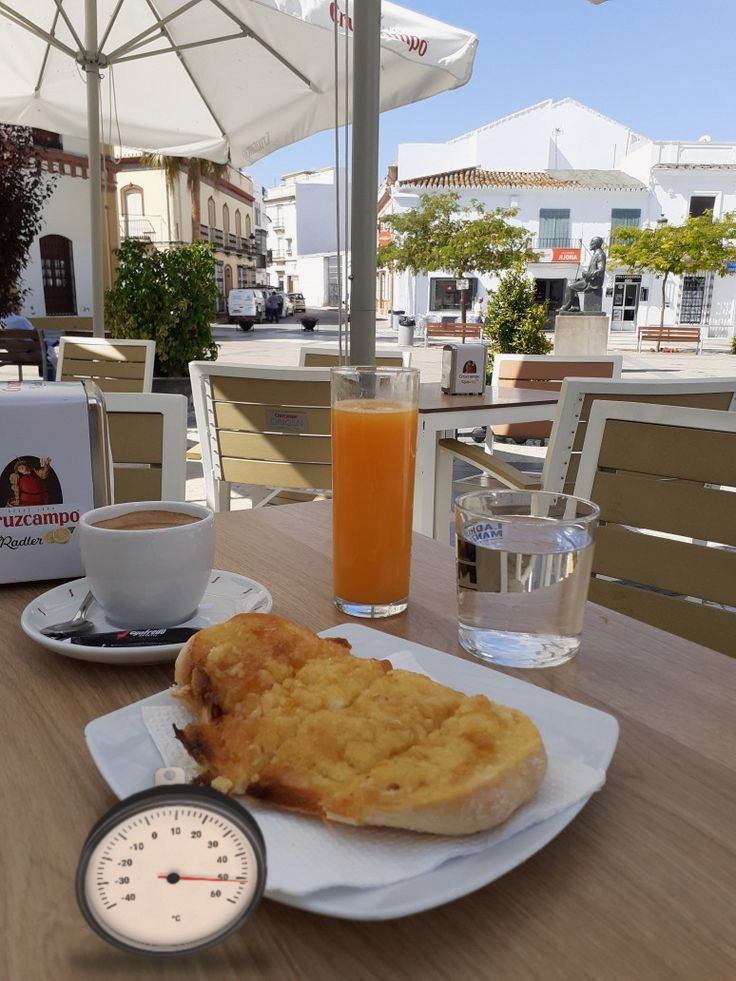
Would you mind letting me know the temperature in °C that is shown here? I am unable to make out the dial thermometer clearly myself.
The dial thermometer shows 50 °C
